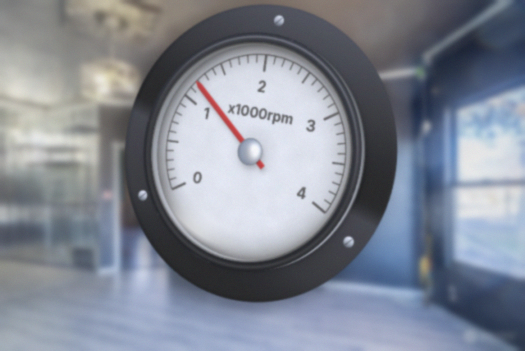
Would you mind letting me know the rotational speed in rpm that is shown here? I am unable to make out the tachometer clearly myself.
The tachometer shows 1200 rpm
